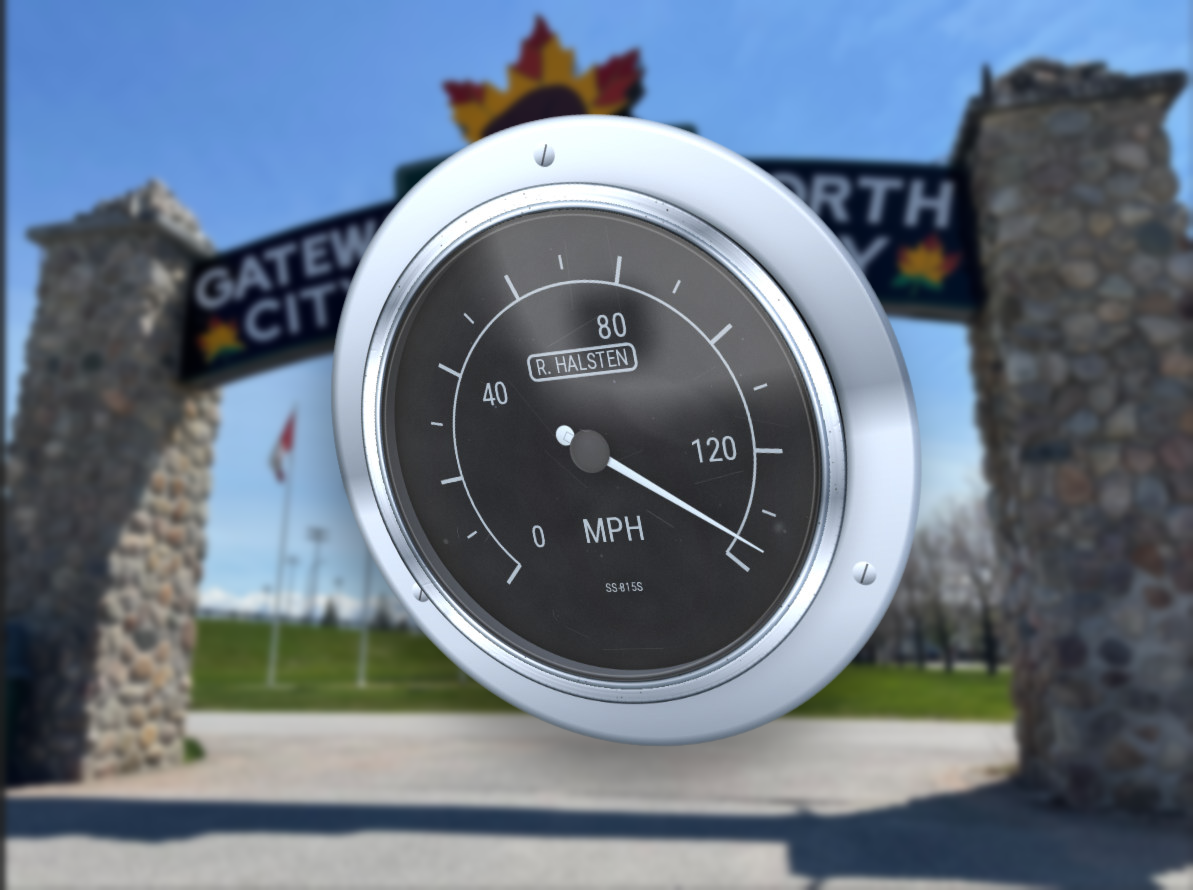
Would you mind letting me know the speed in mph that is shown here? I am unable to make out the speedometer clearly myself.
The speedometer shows 135 mph
